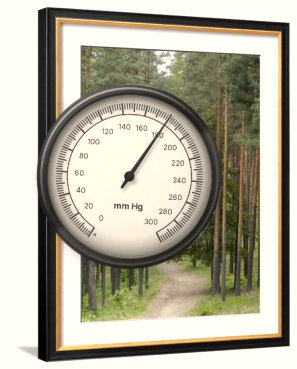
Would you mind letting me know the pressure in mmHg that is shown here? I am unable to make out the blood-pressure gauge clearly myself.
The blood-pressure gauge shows 180 mmHg
